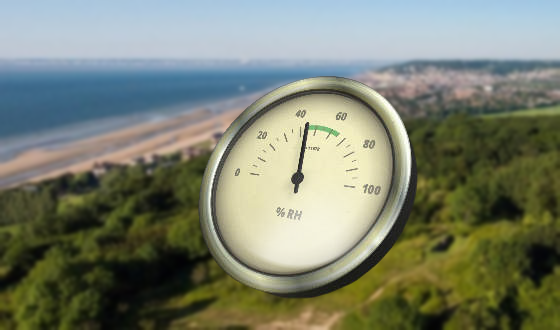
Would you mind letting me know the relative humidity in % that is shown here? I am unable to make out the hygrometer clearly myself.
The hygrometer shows 45 %
